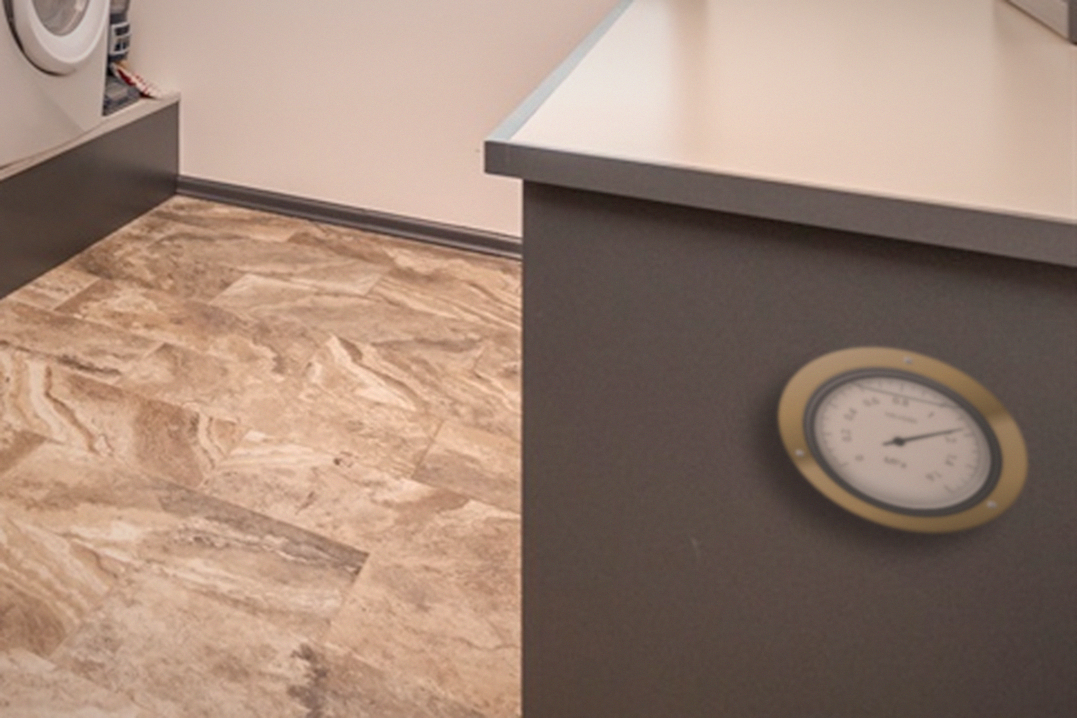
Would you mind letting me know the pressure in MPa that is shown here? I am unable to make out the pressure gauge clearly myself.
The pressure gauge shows 1.15 MPa
